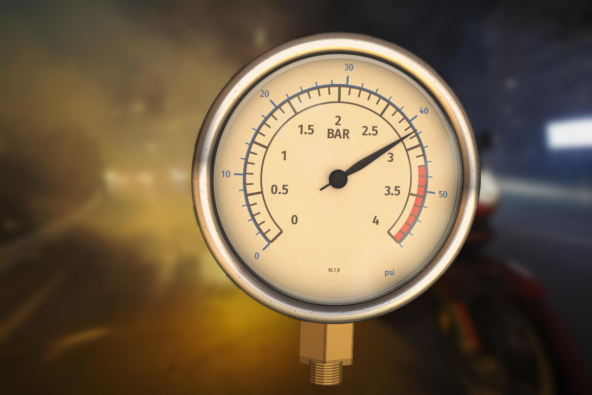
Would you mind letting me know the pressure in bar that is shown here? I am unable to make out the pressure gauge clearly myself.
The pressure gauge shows 2.85 bar
